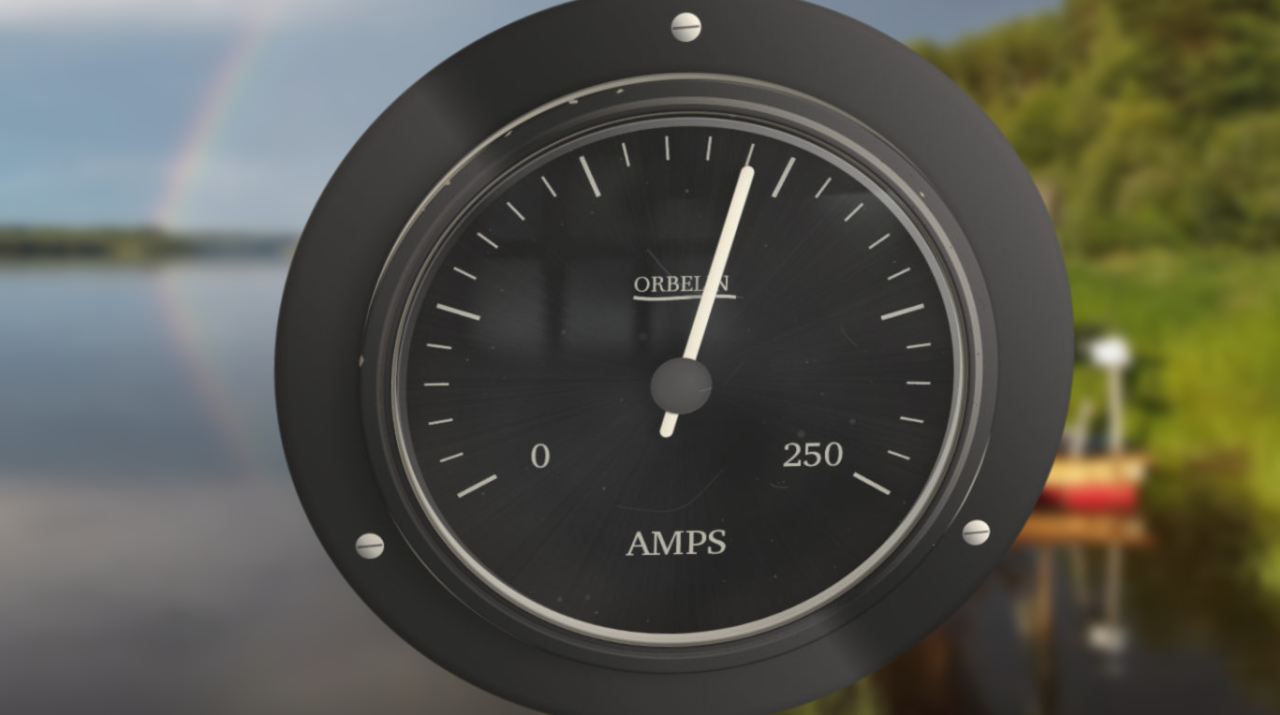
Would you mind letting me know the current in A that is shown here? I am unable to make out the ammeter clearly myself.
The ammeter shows 140 A
